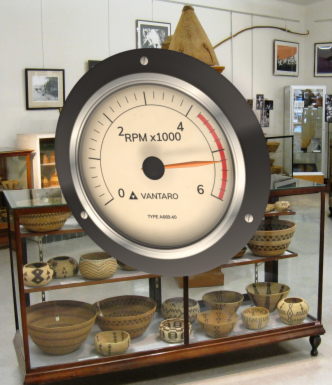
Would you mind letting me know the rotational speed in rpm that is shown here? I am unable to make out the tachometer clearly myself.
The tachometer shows 5200 rpm
